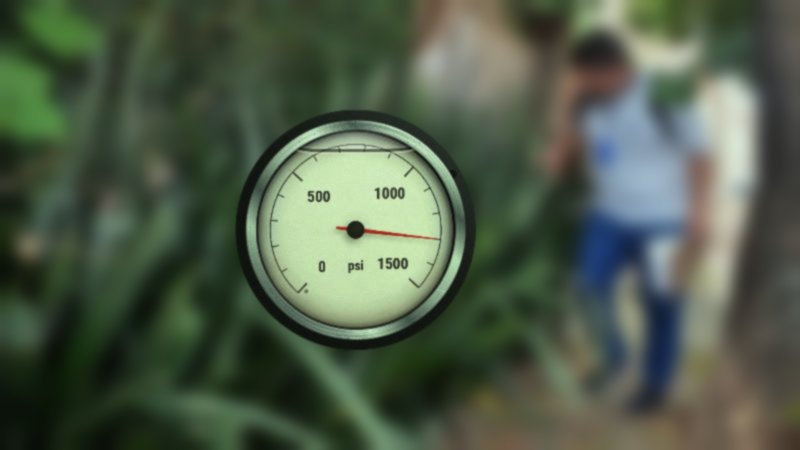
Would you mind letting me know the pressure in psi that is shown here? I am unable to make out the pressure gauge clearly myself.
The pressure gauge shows 1300 psi
